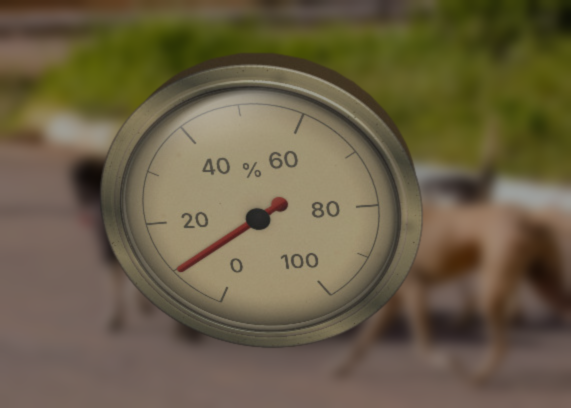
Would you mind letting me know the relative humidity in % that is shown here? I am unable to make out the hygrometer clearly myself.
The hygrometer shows 10 %
